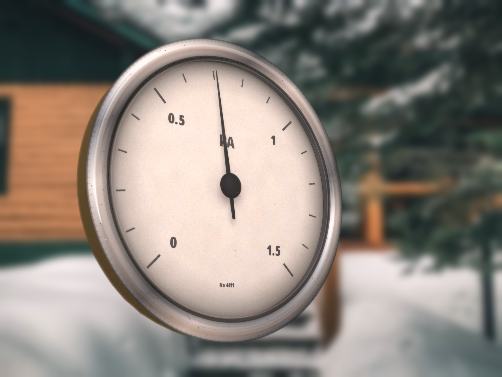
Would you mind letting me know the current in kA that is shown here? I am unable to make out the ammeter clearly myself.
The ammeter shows 0.7 kA
